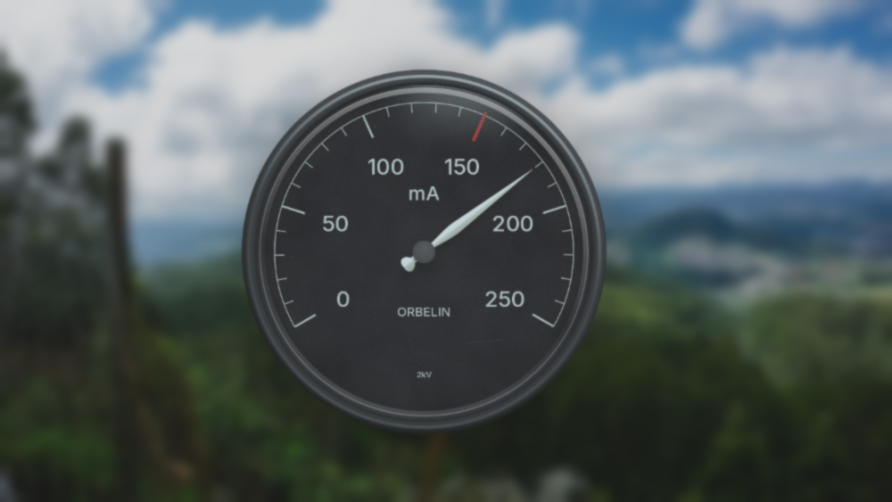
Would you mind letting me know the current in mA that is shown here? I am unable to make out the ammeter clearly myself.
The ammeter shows 180 mA
